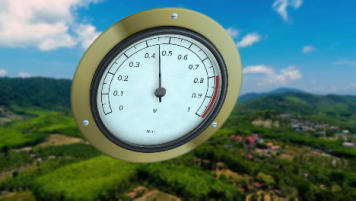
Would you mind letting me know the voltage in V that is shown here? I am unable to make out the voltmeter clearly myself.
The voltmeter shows 0.45 V
